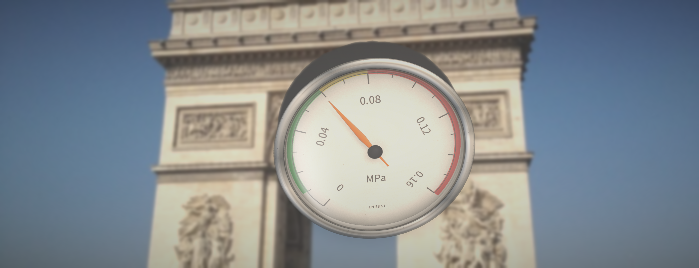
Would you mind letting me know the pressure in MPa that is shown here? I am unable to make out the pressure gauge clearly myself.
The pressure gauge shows 0.06 MPa
